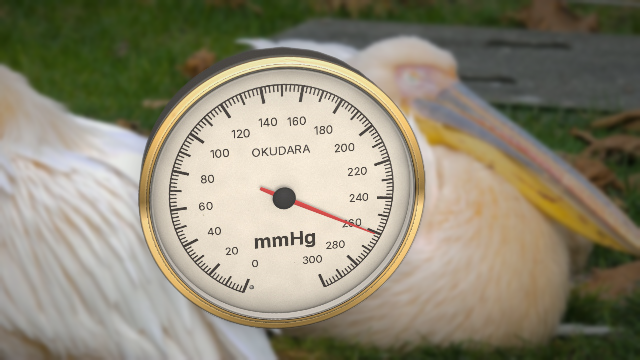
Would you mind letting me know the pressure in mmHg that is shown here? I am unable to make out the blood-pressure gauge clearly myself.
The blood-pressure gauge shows 260 mmHg
